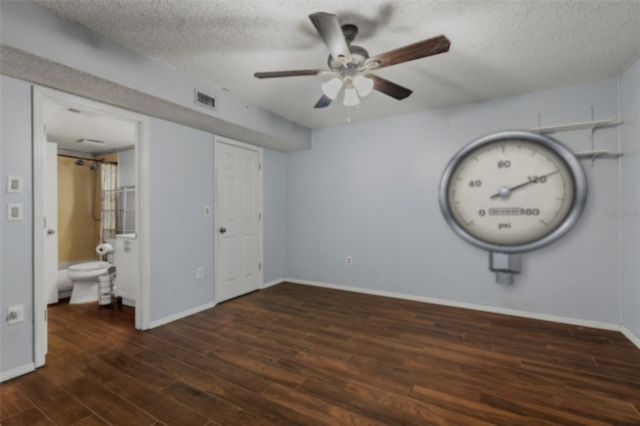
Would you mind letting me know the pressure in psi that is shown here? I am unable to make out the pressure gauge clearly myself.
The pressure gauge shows 120 psi
